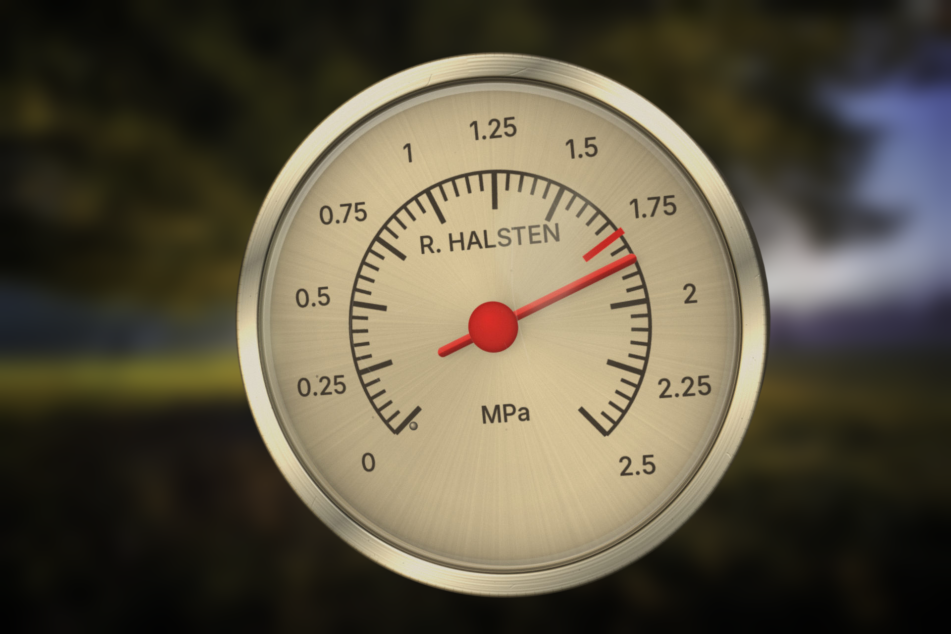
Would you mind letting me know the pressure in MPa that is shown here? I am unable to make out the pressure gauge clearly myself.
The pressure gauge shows 1.85 MPa
